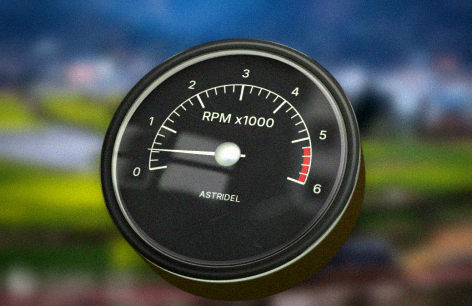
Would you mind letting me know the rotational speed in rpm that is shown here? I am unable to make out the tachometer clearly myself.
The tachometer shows 400 rpm
